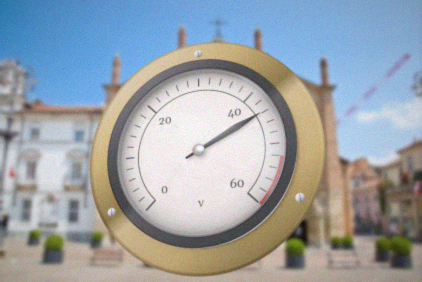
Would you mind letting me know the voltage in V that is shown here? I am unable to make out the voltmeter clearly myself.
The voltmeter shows 44 V
